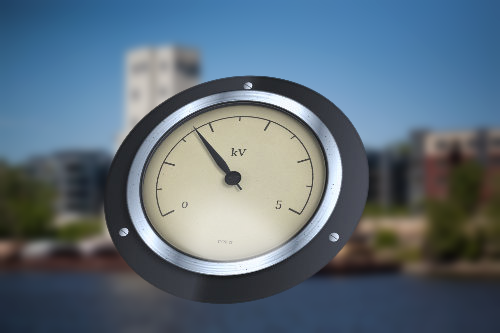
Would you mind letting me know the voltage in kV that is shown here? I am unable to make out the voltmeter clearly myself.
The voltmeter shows 1.75 kV
